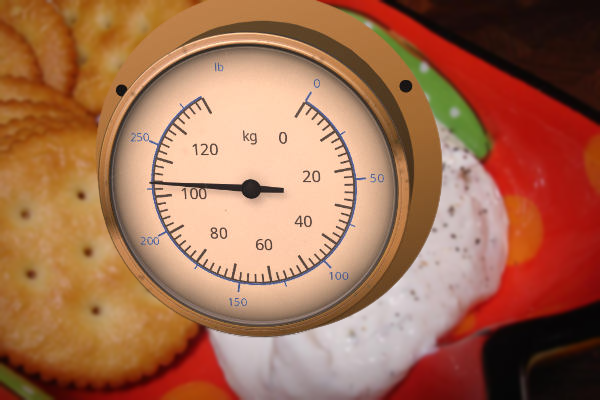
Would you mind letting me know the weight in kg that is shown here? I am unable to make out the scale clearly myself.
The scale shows 104 kg
